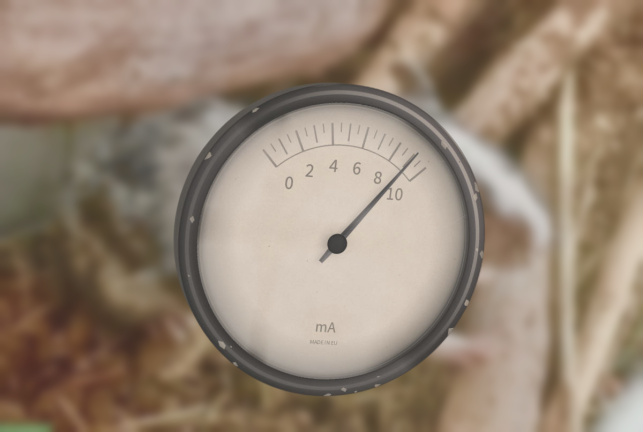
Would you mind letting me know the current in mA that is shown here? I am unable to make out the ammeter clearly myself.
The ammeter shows 9 mA
